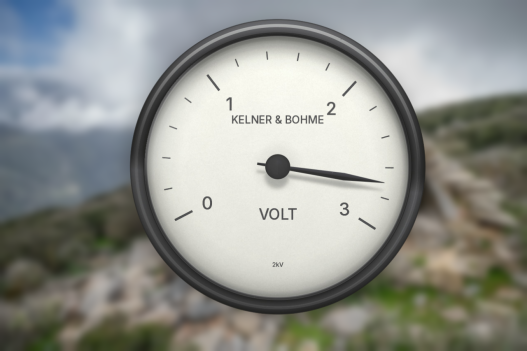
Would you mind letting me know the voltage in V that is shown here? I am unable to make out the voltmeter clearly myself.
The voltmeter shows 2.7 V
